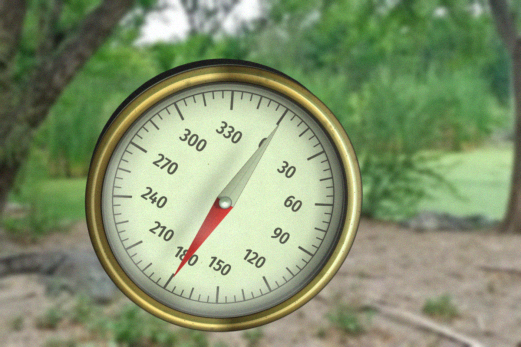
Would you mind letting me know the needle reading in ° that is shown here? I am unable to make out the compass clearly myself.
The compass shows 180 °
